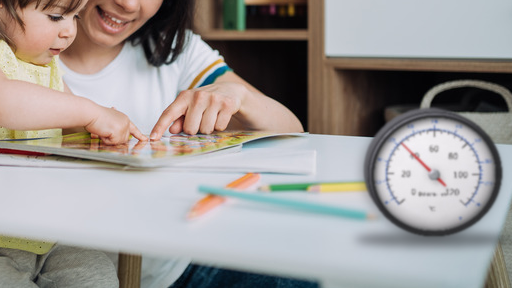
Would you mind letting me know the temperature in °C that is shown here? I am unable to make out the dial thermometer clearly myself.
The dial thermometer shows 40 °C
